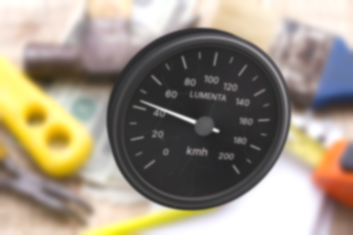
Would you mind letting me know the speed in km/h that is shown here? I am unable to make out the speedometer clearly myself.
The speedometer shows 45 km/h
